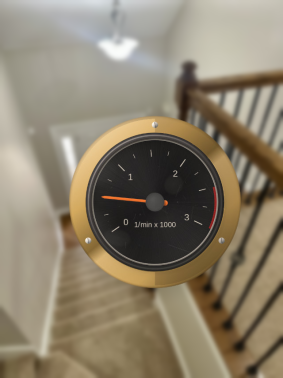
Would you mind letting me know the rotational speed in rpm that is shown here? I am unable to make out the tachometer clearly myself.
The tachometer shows 500 rpm
